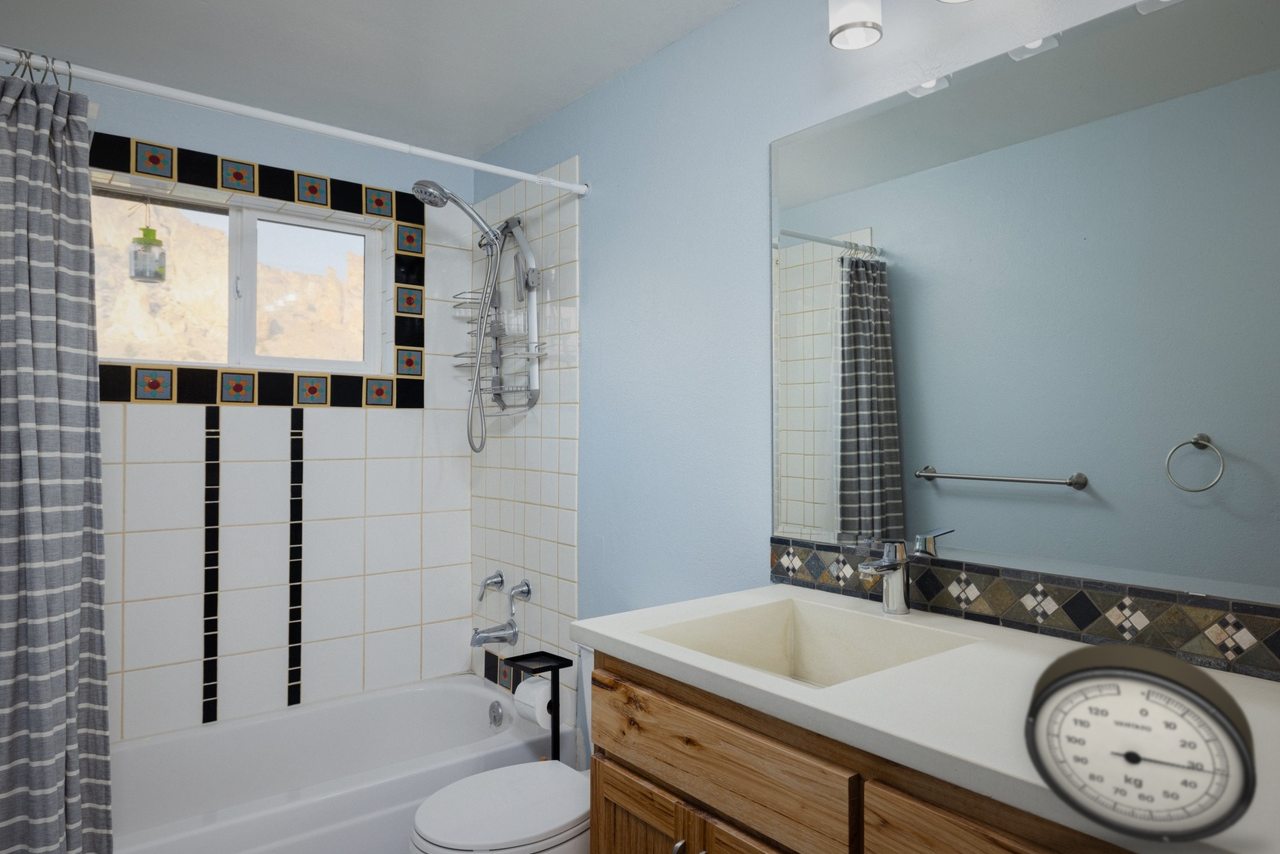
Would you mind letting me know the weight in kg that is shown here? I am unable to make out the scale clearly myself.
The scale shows 30 kg
